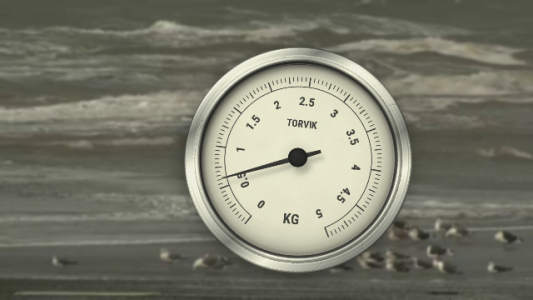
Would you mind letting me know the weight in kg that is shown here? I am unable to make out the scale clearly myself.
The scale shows 0.6 kg
